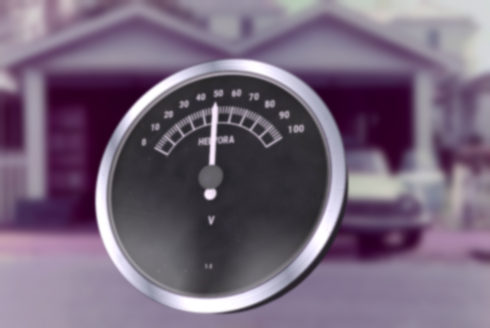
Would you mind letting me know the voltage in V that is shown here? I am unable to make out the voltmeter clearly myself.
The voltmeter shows 50 V
